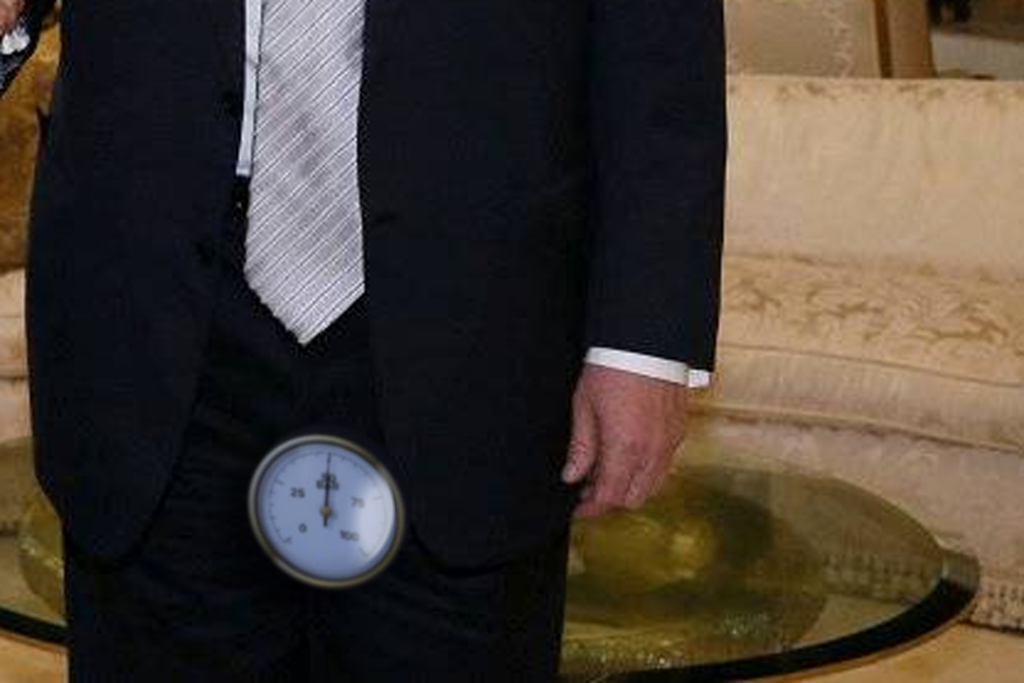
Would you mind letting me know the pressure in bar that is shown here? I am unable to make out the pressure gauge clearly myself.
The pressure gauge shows 50 bar
